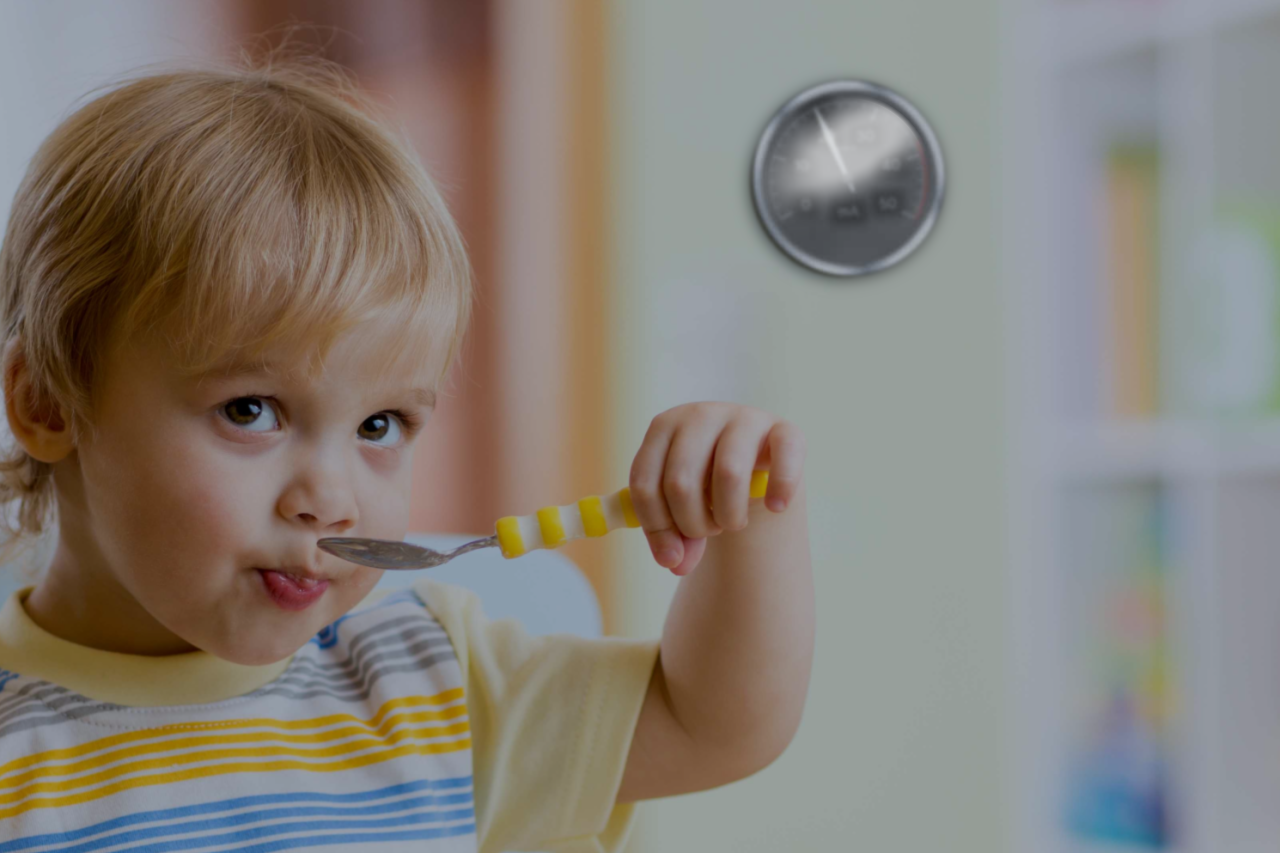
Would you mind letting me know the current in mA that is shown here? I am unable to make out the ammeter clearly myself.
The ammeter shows 20 mA
